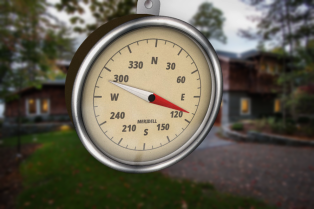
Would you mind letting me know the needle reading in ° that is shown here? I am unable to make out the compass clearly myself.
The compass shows 110 °
